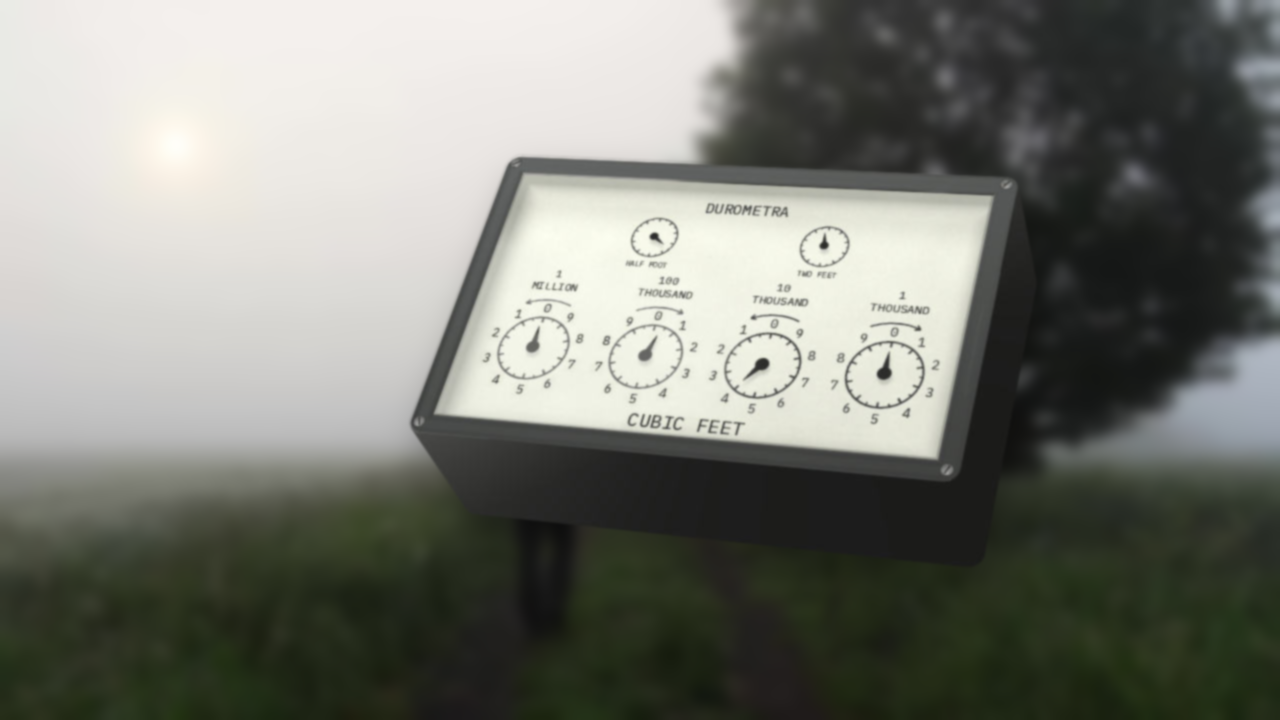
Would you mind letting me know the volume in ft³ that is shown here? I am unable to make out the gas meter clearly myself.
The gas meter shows 4000 ft³
